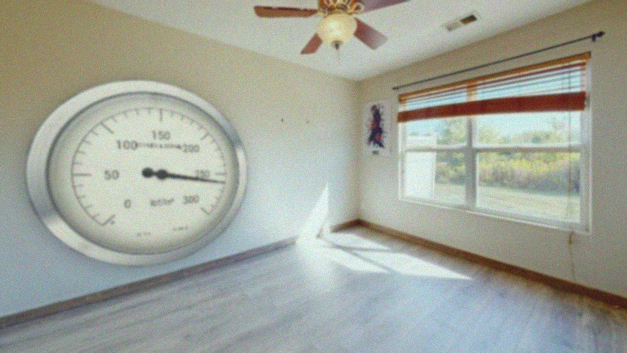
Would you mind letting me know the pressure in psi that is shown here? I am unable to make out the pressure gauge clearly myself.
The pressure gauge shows 260 psi
